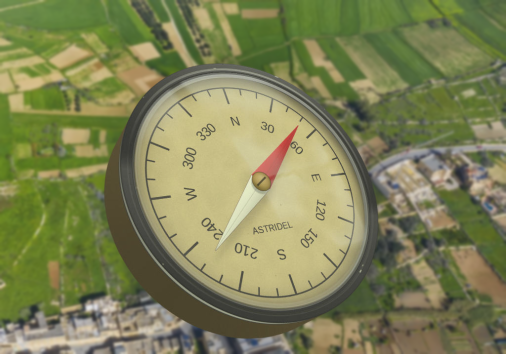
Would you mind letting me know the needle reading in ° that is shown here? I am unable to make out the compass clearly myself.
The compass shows 50 °
